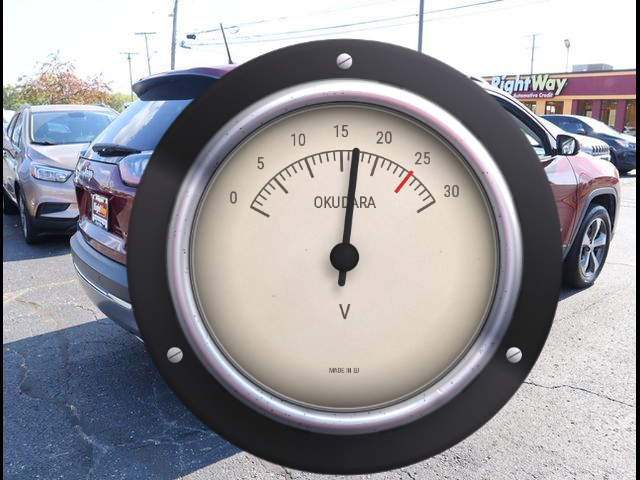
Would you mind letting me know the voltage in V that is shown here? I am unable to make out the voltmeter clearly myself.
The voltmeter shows 17 V
